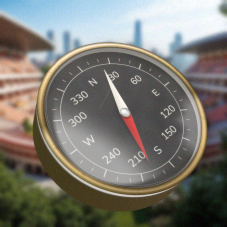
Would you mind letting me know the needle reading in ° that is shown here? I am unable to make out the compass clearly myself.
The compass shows 200 °
